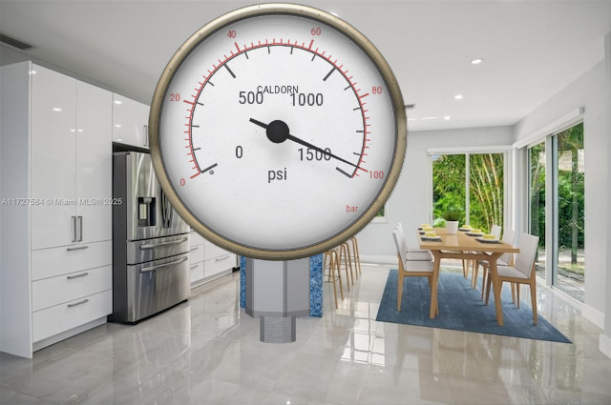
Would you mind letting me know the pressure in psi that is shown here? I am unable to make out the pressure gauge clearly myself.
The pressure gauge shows 1450 psi
